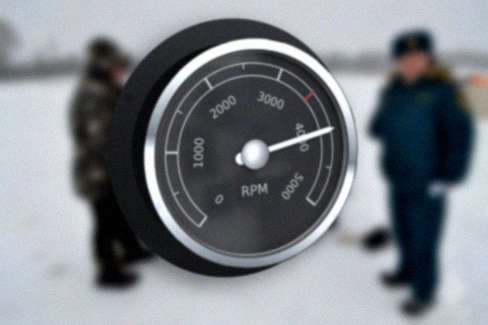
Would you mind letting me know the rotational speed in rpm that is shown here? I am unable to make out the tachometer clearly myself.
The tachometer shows 4000 rpm
